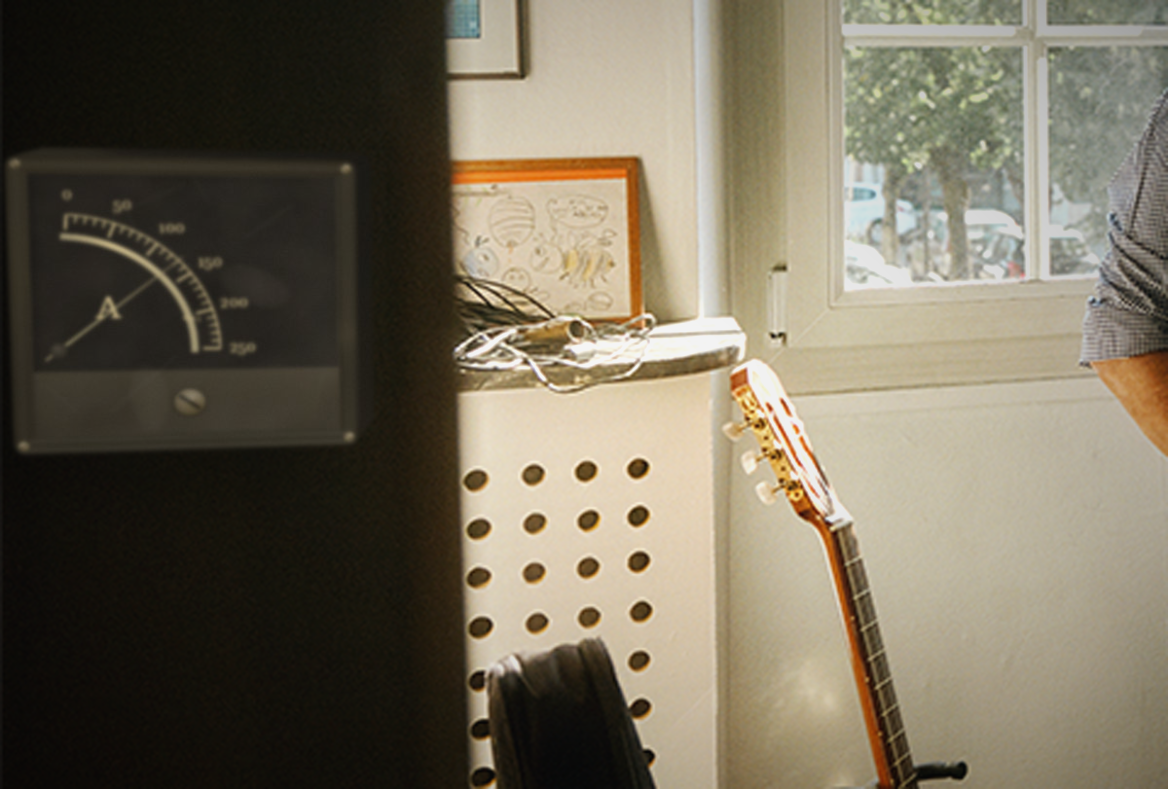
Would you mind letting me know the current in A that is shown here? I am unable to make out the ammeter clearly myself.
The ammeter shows 130 A
